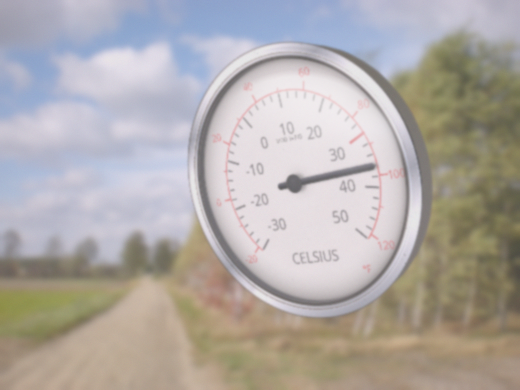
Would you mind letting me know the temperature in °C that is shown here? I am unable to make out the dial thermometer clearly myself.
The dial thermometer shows 36 °C
